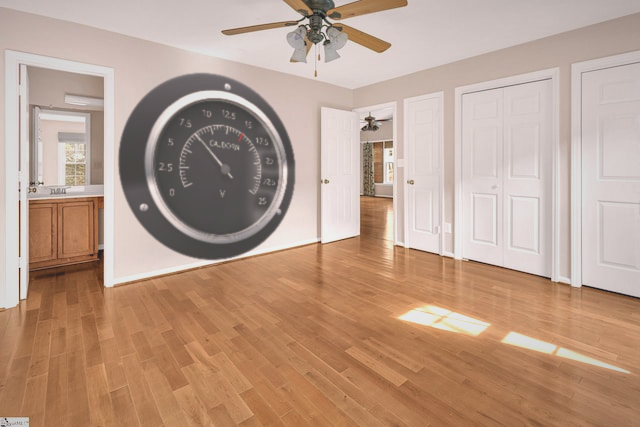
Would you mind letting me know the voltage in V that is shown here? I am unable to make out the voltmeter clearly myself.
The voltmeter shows 7.5 V
